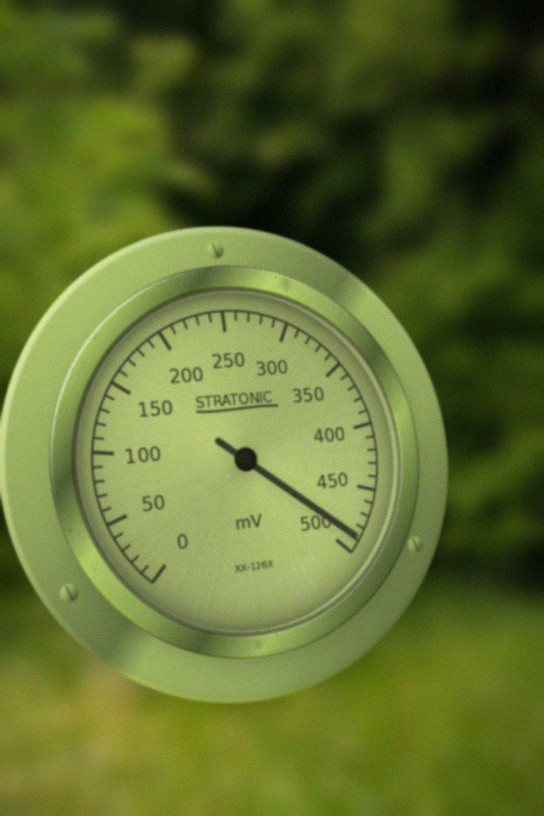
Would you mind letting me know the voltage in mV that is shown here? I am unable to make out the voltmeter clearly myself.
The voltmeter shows 490 mV
